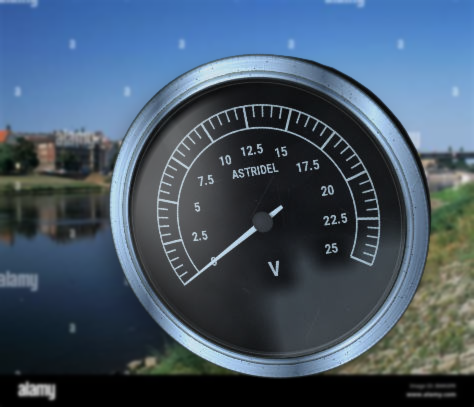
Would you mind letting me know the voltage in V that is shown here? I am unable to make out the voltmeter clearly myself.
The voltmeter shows 0 V
